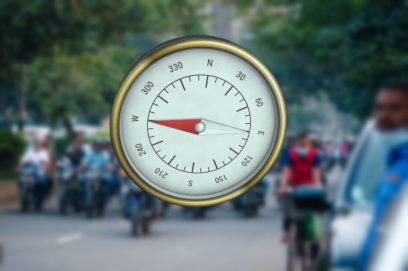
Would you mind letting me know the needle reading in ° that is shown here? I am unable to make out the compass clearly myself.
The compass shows 270 °
